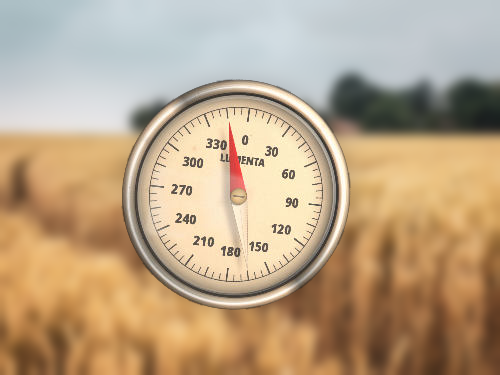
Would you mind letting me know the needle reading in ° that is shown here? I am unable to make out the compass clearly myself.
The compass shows 345 °
